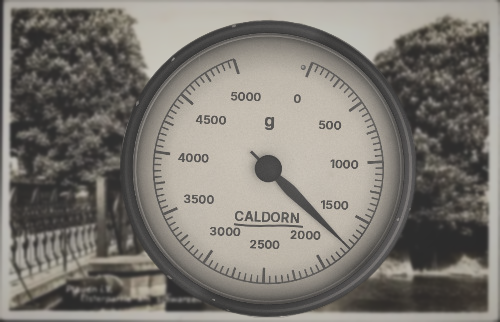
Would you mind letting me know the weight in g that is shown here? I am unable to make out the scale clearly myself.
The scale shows 1750 g
